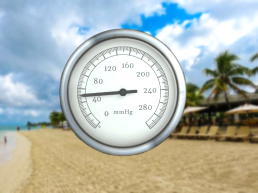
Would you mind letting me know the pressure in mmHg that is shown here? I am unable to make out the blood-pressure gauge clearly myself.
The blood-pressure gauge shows 50 mmHg
